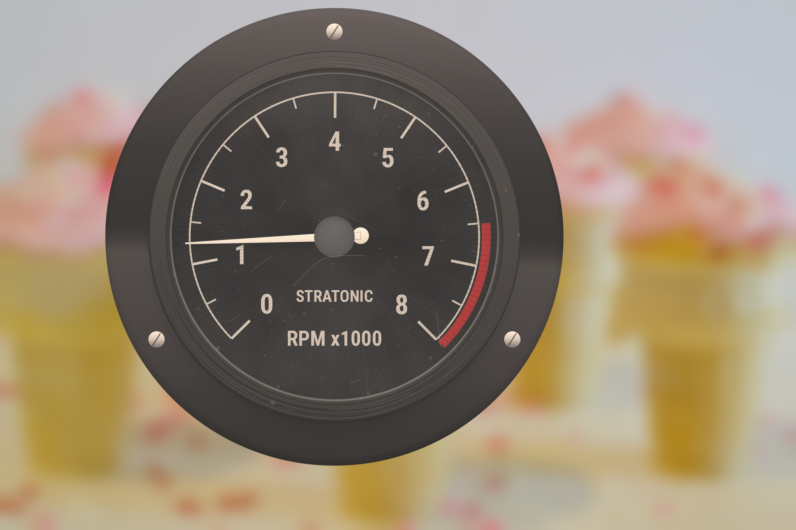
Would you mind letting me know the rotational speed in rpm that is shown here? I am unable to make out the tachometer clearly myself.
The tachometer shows 1250 rpm
